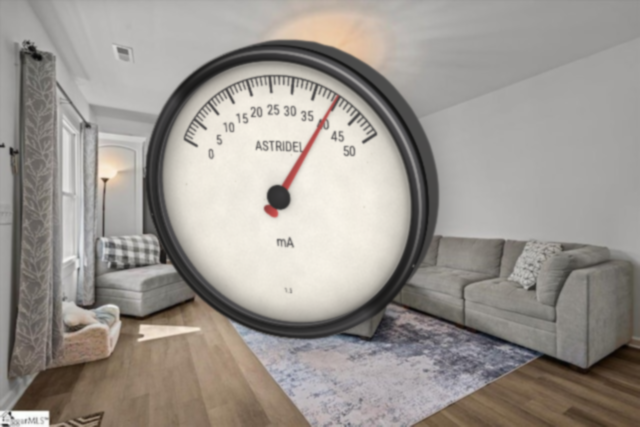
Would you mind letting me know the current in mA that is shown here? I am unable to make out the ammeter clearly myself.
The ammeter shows 40 mA
